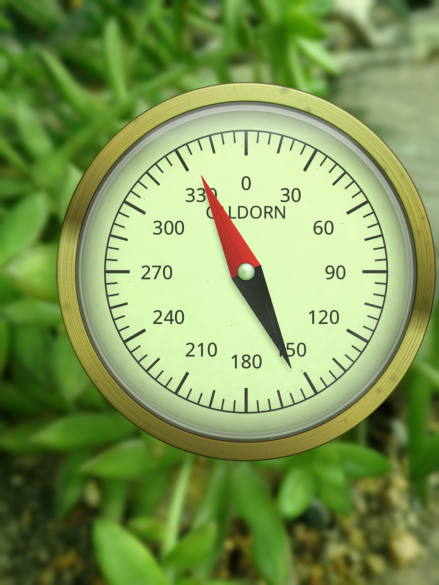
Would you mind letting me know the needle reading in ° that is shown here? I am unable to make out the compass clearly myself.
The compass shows 335 °
